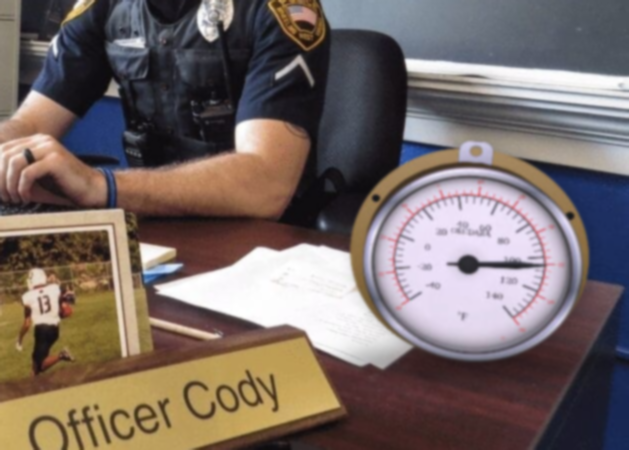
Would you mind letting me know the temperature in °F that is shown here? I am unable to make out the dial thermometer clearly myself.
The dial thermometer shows 104 °F
